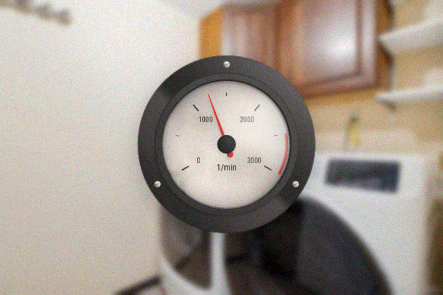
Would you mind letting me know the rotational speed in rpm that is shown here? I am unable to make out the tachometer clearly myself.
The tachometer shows 1250 rpm
